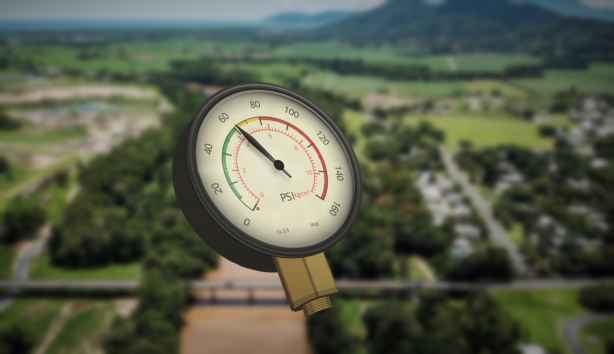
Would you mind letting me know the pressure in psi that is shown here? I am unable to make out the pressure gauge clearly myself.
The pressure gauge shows 60 psi
